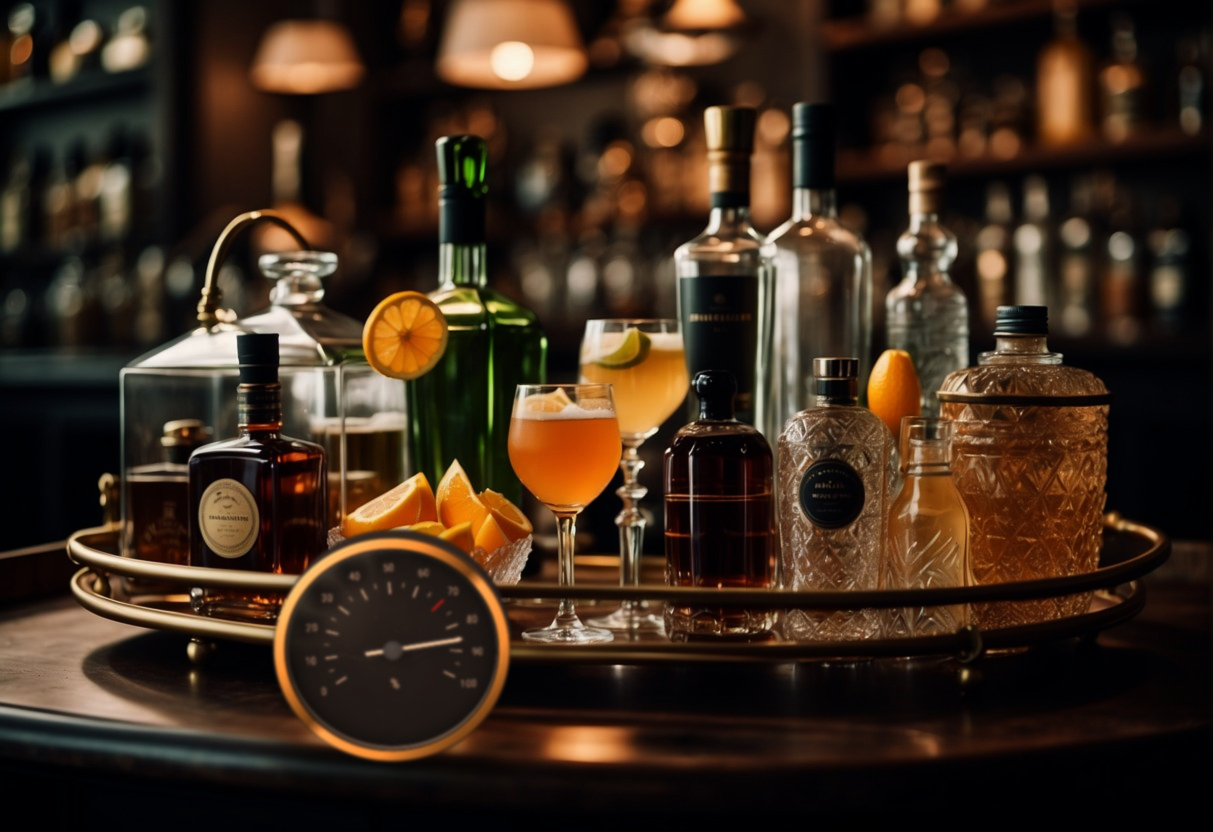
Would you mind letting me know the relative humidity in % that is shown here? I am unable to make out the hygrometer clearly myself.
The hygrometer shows 85 %
